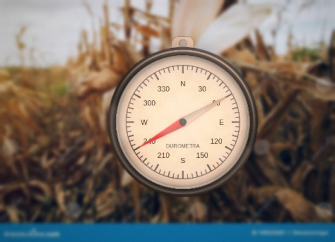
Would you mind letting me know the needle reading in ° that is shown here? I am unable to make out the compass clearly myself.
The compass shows 240 °
